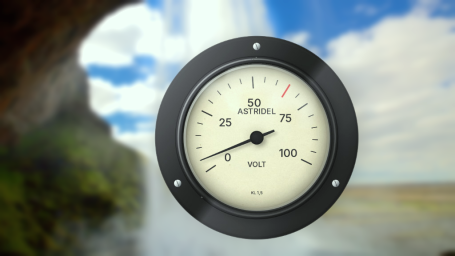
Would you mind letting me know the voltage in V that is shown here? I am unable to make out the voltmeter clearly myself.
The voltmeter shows 5 V
